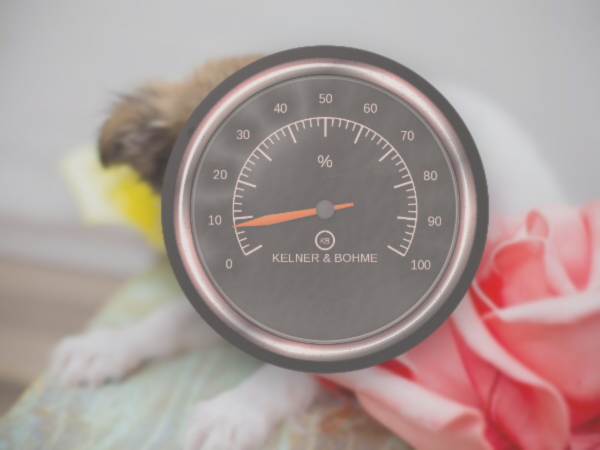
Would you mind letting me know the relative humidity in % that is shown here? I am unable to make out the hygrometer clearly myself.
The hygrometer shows 8 %
